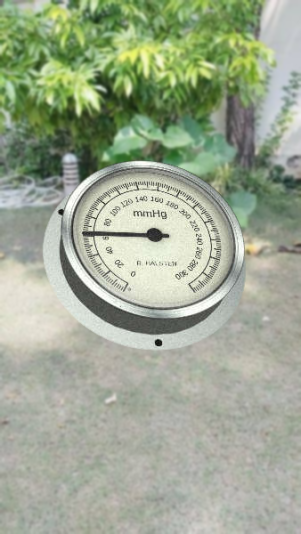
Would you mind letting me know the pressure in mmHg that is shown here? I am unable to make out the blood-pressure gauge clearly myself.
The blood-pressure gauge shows 60 mmHg
